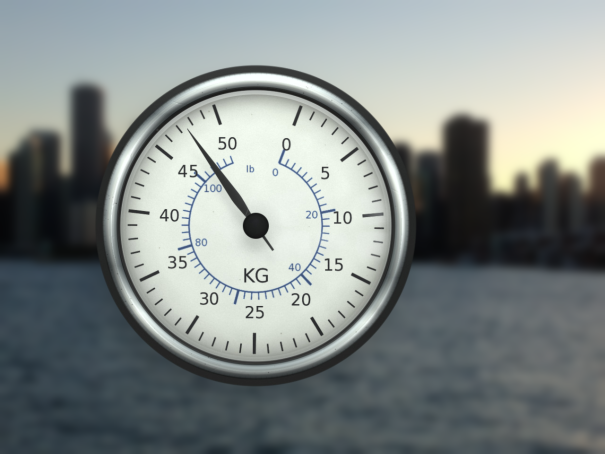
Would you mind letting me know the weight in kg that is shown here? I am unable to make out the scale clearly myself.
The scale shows 47.5 kg
